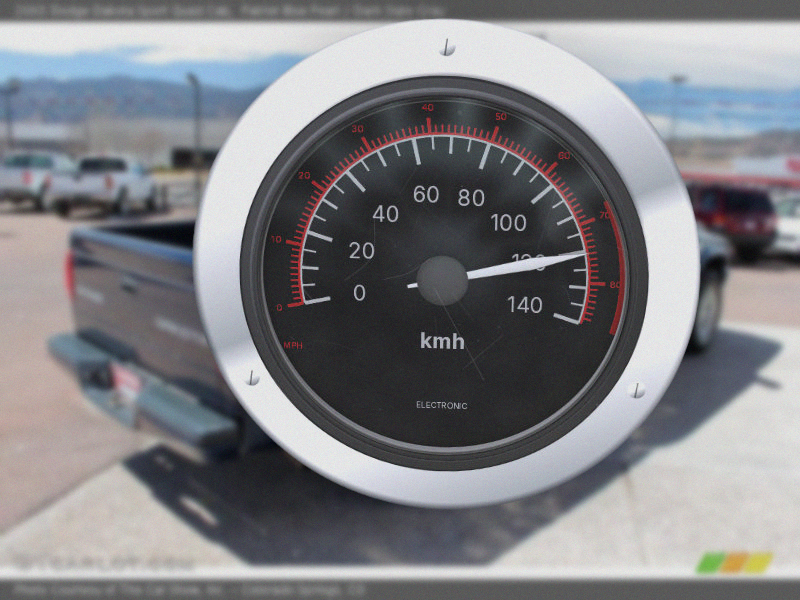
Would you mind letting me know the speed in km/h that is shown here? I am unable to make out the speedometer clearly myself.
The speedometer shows 120 km/h
